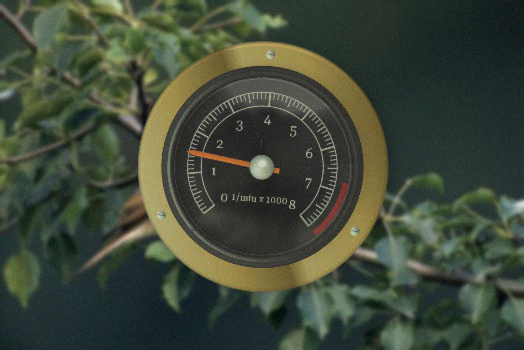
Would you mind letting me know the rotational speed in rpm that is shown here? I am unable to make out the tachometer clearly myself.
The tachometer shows 1500 rpm
